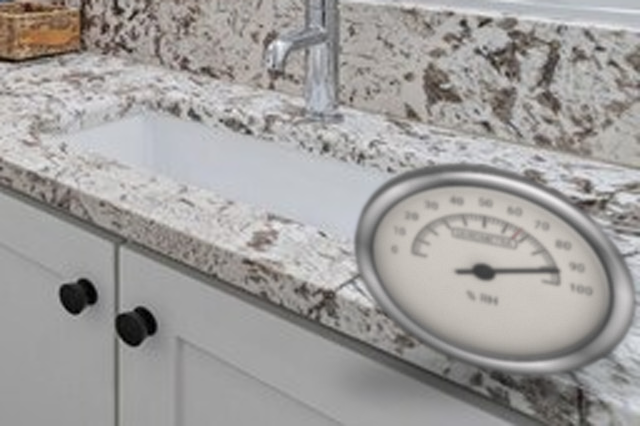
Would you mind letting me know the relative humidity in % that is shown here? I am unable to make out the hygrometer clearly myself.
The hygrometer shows 90 %
